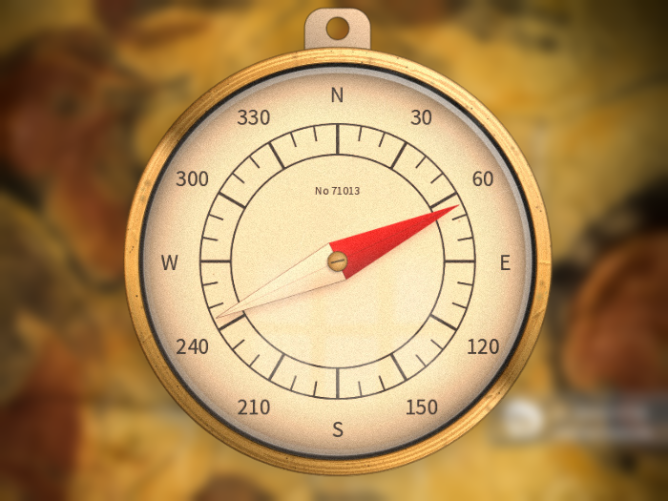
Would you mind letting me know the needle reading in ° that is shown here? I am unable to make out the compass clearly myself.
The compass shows 65 °
